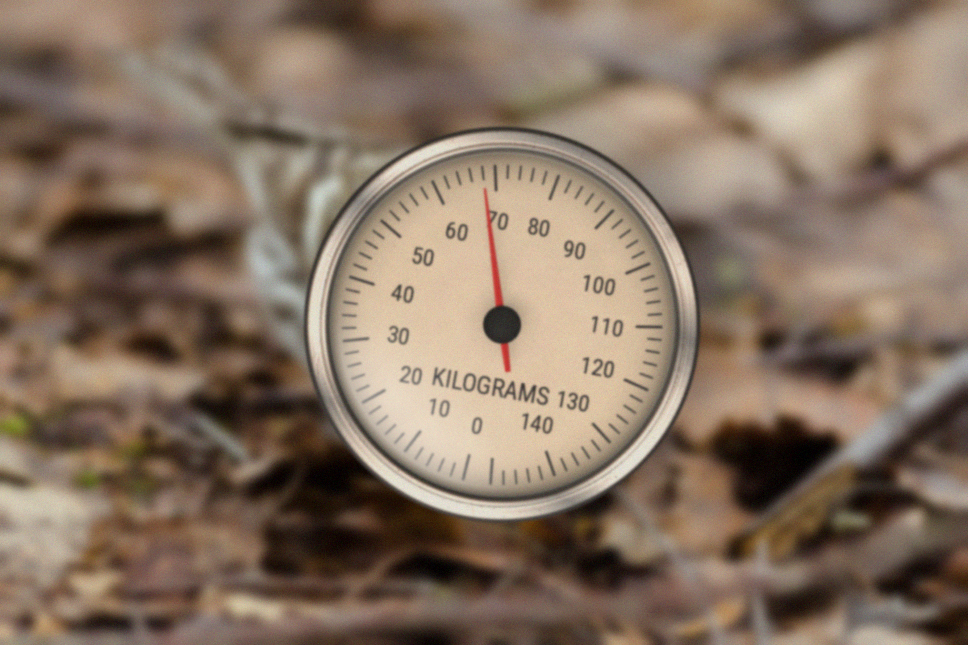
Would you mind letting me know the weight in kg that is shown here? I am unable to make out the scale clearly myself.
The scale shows 68 kg
